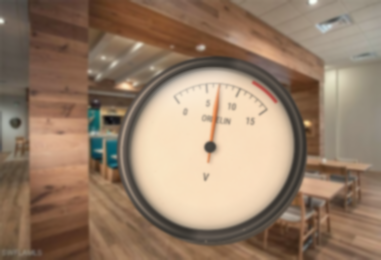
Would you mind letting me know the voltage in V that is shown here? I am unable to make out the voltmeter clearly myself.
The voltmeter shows 7 V
